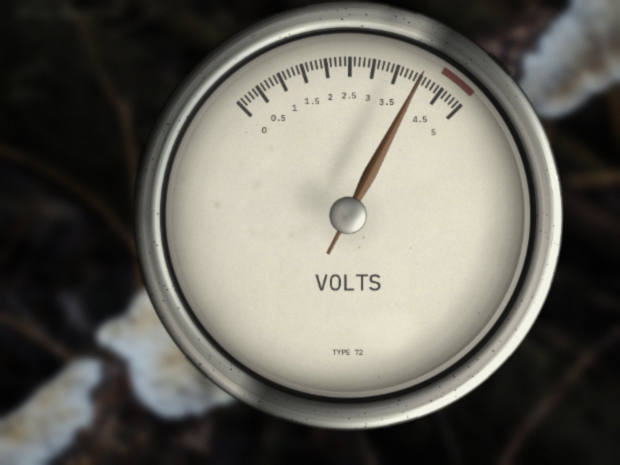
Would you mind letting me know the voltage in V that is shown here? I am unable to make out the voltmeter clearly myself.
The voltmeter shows 4 V
